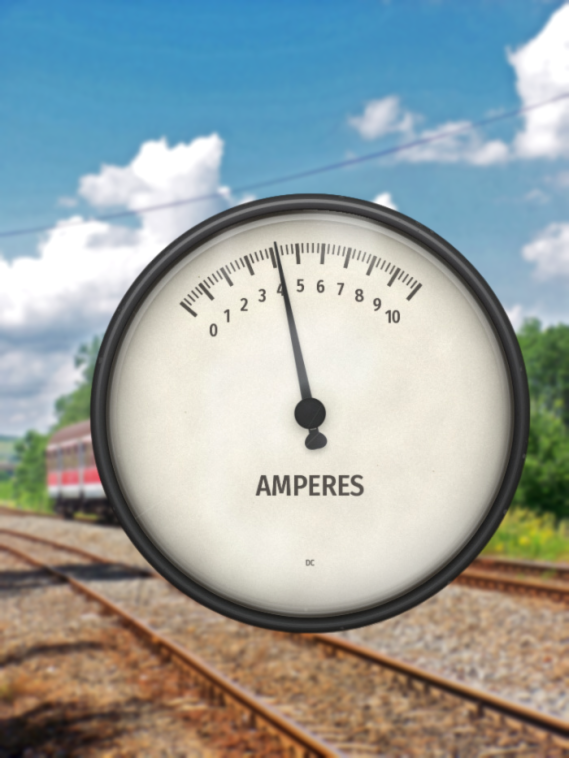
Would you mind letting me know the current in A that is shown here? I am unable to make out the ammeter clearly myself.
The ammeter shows 4.2 A
